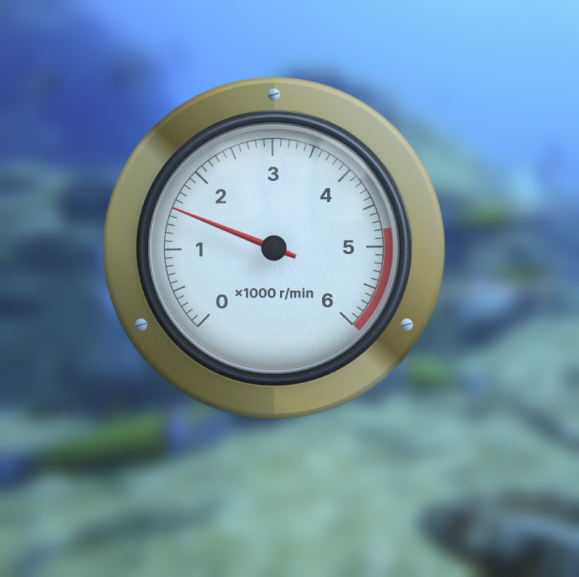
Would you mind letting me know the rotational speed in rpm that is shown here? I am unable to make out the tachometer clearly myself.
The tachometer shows 1500 rpm
